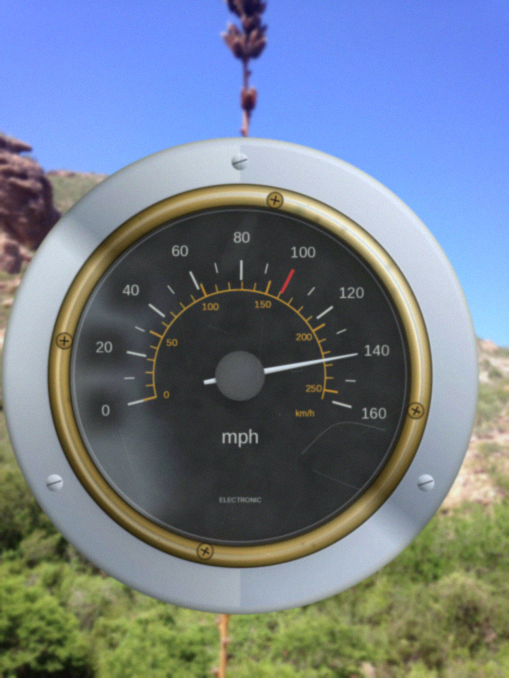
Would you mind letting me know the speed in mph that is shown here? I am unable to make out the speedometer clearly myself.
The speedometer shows 140 mph
